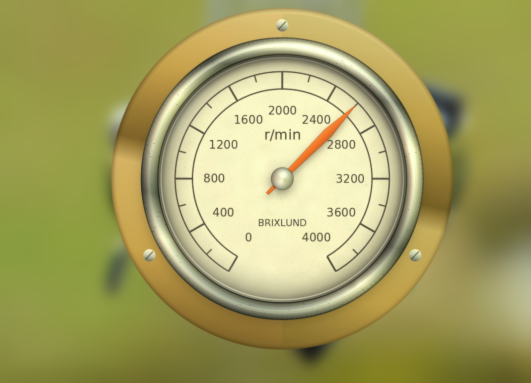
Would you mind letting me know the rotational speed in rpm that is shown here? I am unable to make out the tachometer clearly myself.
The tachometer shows 2600 rpm
